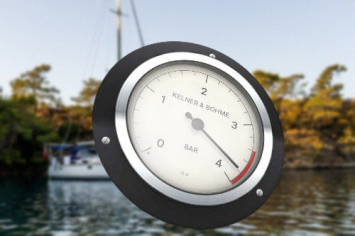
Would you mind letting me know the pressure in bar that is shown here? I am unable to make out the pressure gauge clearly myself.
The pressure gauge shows 3.8 bar
